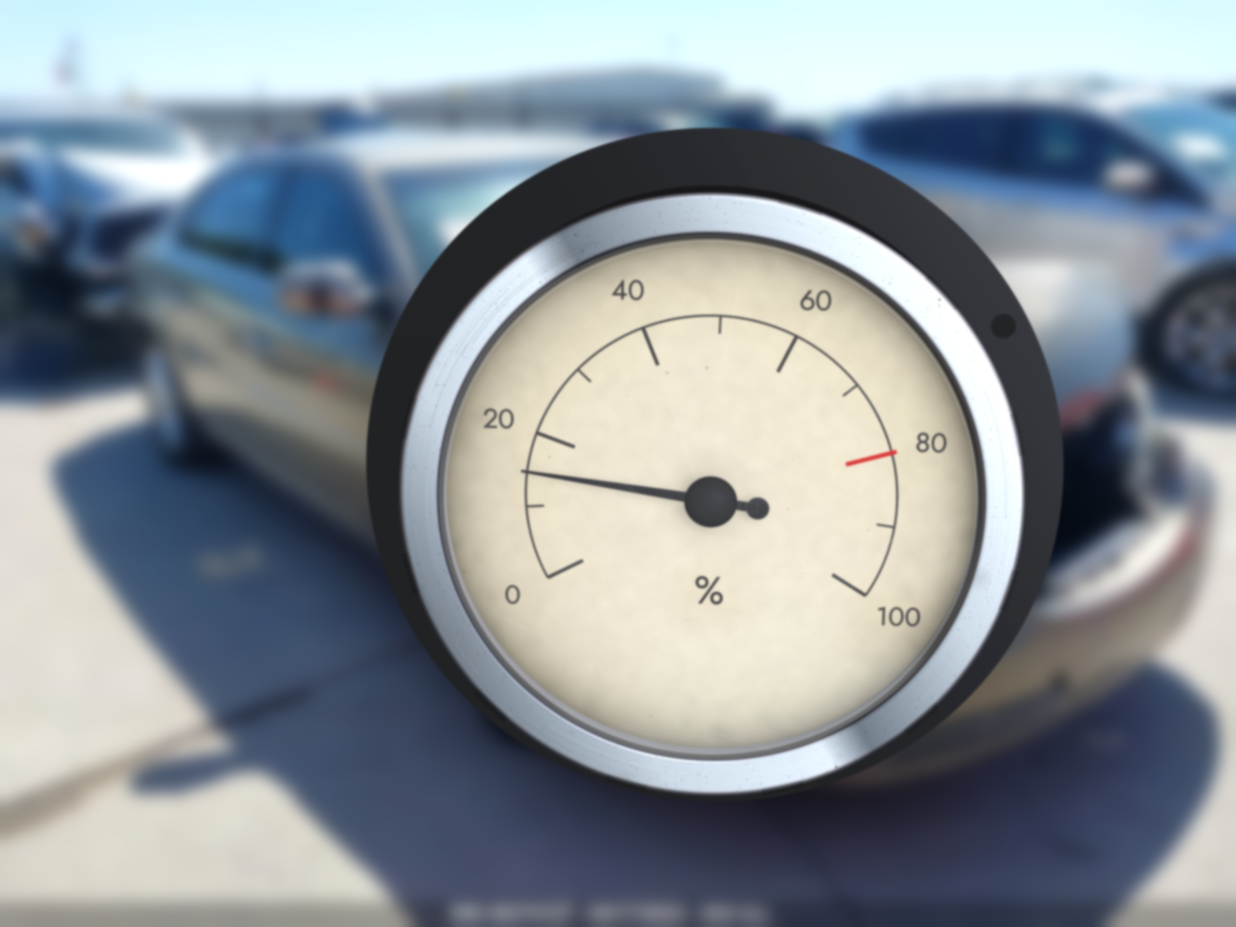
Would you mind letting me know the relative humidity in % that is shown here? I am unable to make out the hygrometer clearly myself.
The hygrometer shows 15 %
